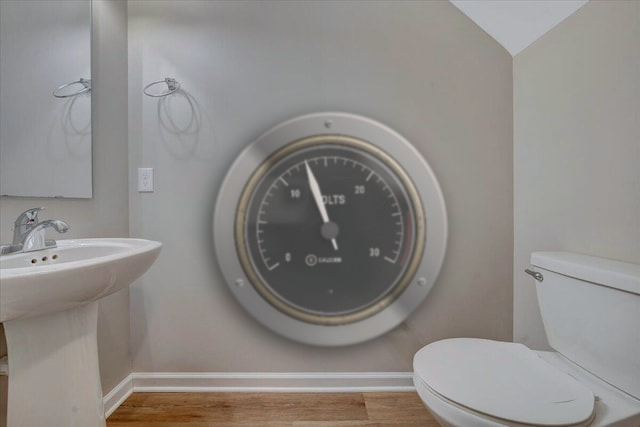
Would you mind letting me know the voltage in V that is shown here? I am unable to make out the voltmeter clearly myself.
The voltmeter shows 13 V
